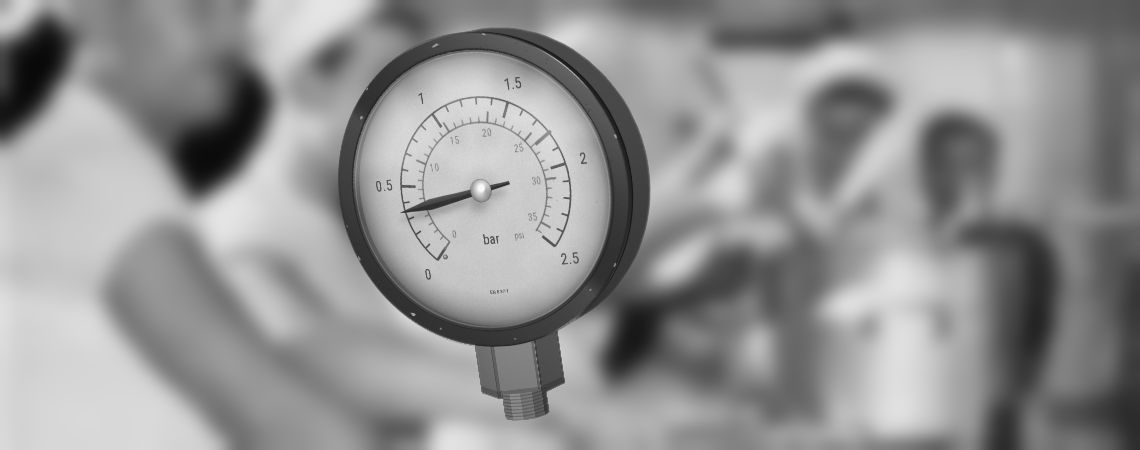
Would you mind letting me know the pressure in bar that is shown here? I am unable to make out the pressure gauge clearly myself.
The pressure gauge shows 0.35 bar
